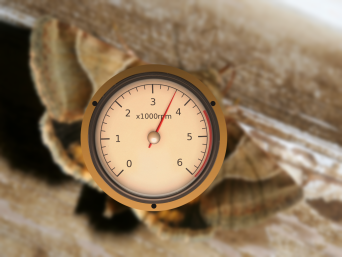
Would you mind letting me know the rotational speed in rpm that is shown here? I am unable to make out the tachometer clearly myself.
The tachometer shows 3600 rpm
